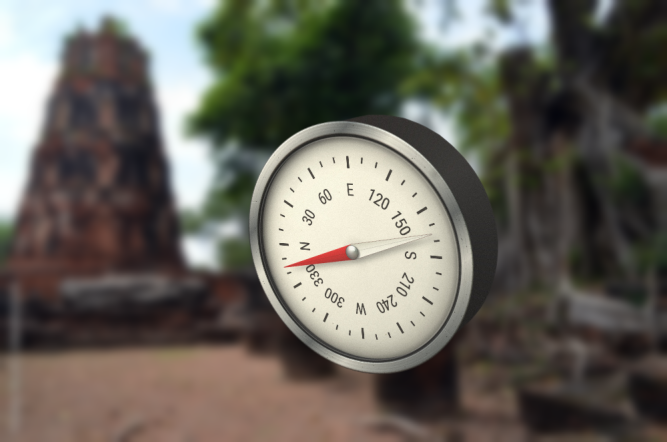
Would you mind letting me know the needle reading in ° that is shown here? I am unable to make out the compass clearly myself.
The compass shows 345 °
